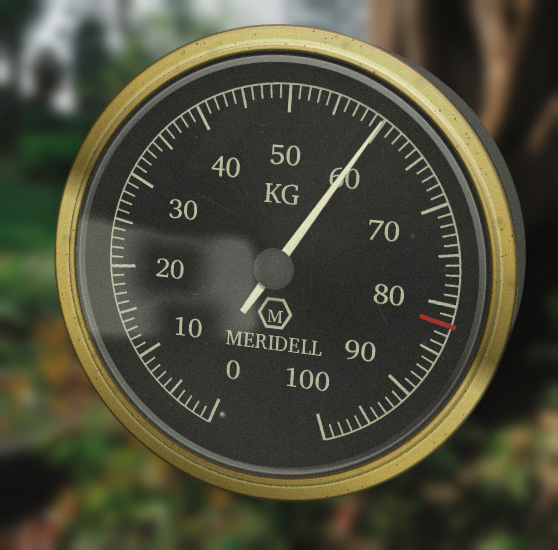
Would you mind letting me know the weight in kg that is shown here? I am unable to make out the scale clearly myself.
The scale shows 60 kg
